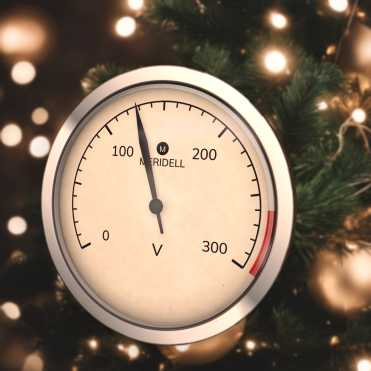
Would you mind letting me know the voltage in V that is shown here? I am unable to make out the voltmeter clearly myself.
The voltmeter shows 130 V
